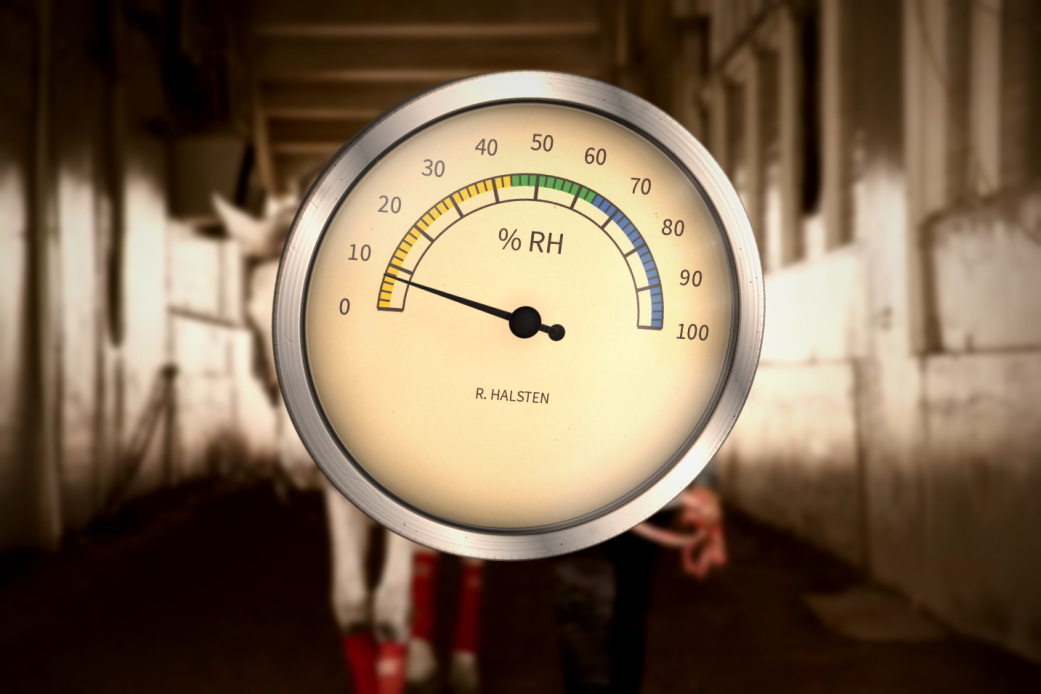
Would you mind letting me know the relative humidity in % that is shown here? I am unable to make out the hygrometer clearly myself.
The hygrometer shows 8 %
